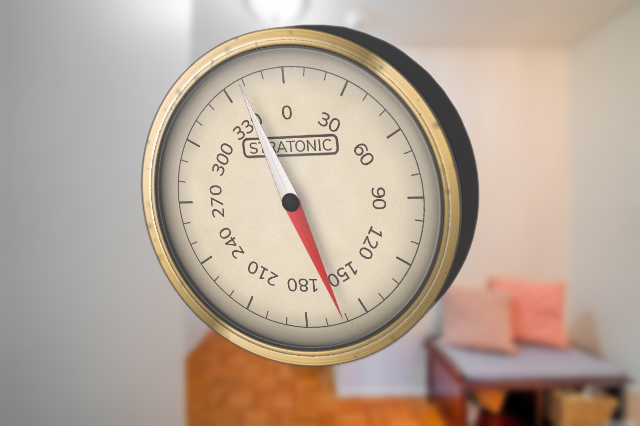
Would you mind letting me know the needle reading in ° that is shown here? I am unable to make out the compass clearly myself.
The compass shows 160 °
